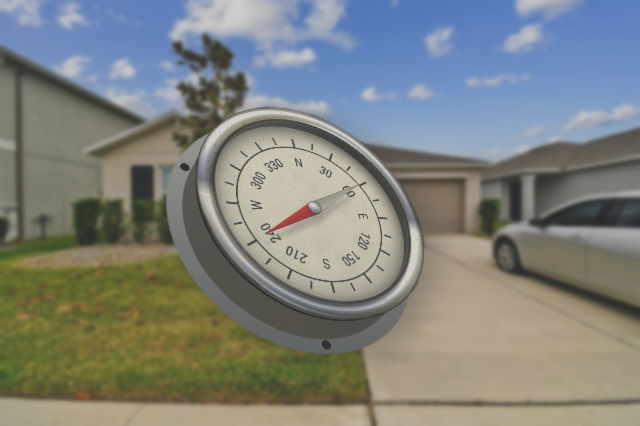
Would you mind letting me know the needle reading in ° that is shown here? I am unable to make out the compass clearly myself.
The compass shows 240 °
